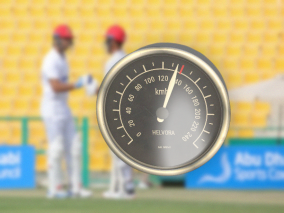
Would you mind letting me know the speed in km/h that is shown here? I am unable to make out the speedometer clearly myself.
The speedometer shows 135 km/h
